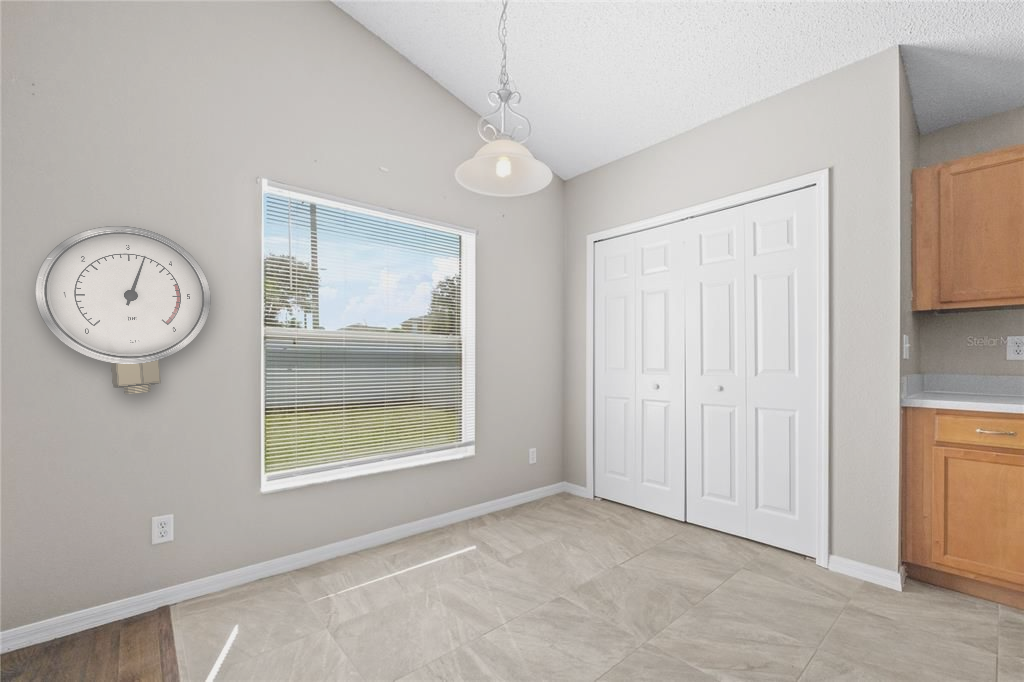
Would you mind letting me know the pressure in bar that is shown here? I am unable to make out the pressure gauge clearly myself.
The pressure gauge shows 3.4 bar
